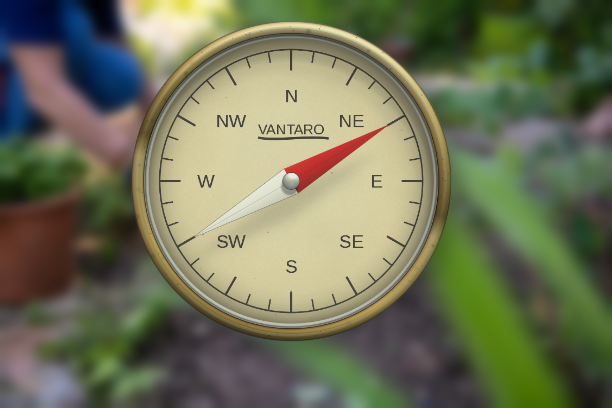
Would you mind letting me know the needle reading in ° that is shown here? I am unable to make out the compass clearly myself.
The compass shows 60 °
